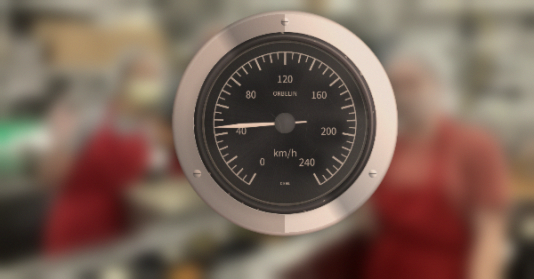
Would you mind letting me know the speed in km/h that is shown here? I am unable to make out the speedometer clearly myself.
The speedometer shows 45 km/h
